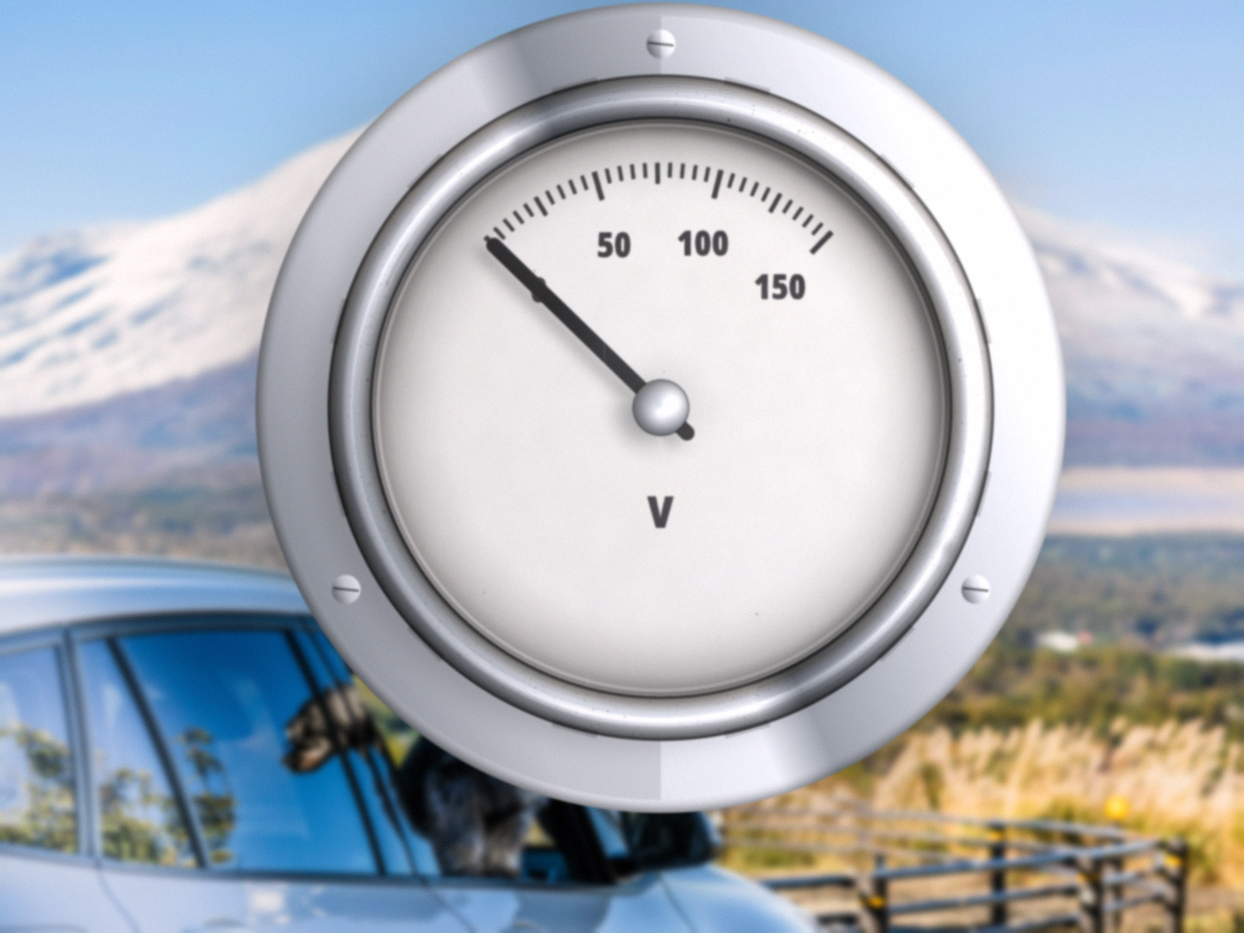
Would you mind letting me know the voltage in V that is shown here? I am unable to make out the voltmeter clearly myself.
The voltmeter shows 0 V
